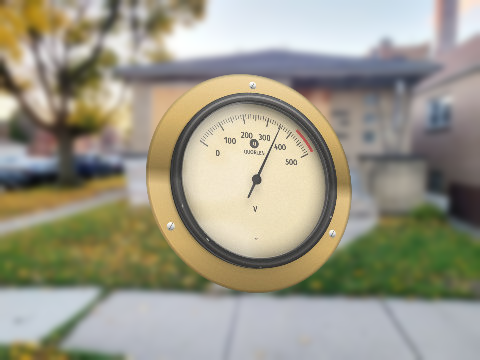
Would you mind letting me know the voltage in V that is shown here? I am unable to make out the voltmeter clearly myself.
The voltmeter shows 350 V
